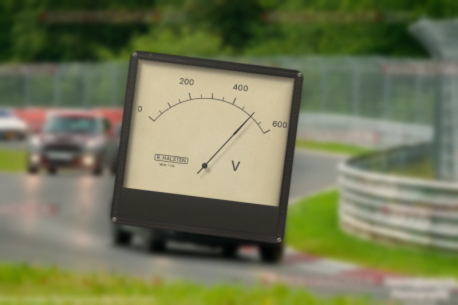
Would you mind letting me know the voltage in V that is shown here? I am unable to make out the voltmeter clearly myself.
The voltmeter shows 500 V
